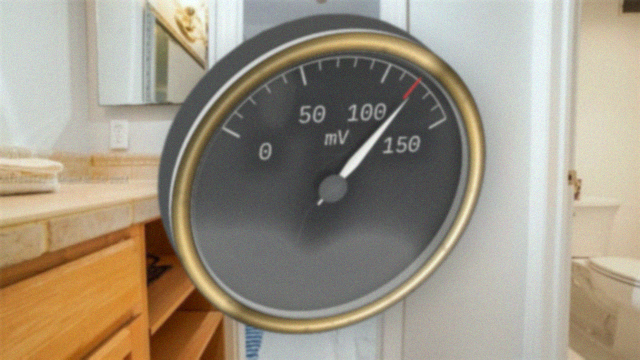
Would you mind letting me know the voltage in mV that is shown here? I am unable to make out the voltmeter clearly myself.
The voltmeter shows 120 mV
